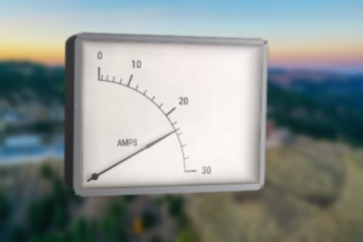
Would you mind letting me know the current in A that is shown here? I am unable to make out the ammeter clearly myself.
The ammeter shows 23 A
